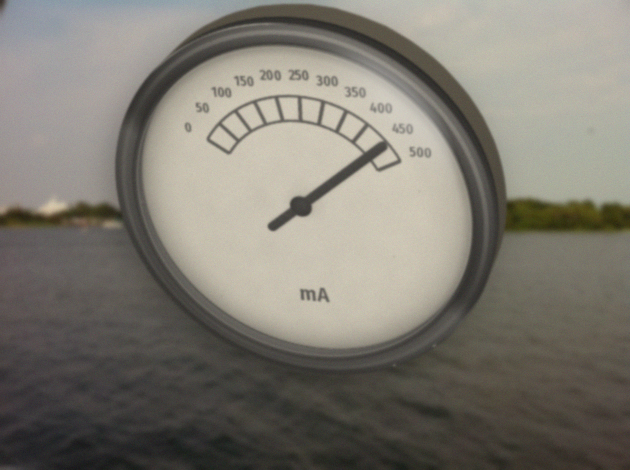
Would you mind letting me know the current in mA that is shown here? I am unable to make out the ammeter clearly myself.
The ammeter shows 450 mA
